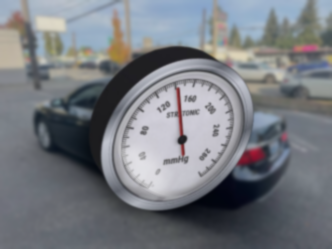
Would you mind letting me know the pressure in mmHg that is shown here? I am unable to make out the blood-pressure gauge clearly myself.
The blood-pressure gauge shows 140 mmHg
